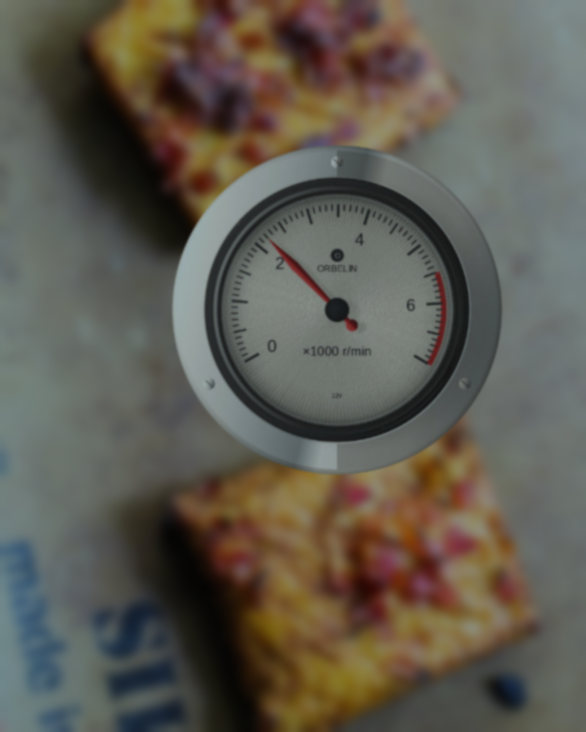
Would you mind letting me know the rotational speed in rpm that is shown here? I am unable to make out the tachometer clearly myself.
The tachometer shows 2200 rpm
